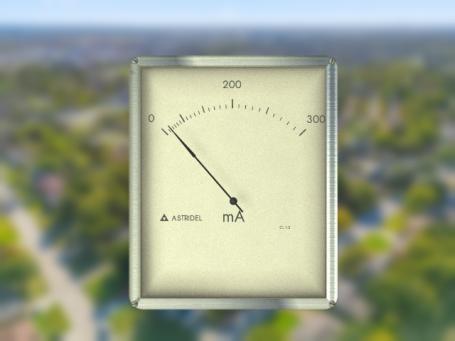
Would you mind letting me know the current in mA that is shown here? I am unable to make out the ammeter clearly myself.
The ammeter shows 50 mA
